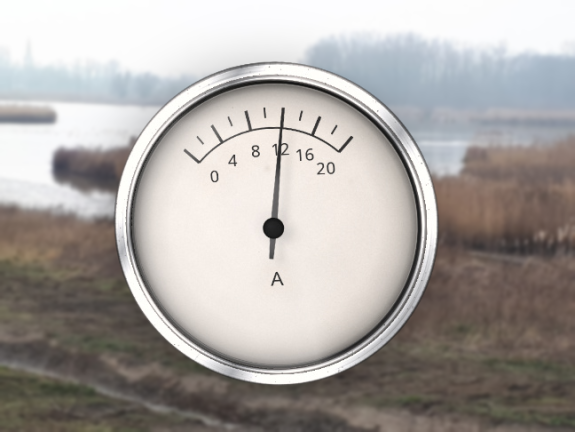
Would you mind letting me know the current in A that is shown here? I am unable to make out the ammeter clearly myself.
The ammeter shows 12 A
